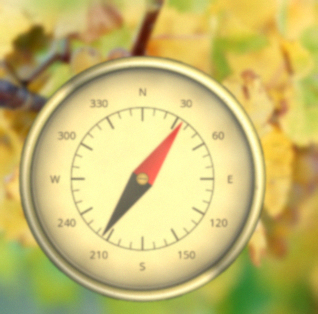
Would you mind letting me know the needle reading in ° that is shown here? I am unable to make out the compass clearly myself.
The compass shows 35 °
